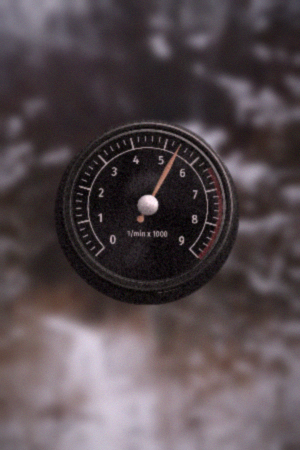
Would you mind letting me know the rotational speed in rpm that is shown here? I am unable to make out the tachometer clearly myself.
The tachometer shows 5400 rpm
